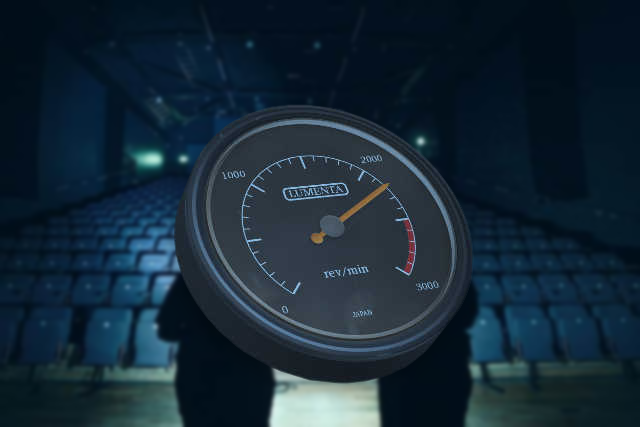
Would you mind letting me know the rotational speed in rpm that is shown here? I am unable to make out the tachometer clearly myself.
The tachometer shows 2200 rpm
